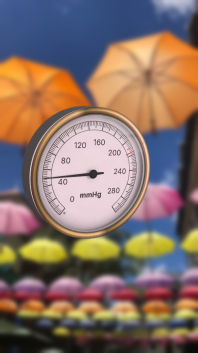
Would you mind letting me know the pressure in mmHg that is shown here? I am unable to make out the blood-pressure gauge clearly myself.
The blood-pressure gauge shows 50 mmHg
